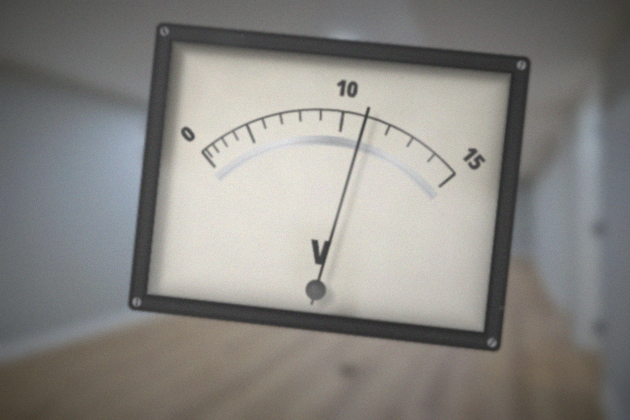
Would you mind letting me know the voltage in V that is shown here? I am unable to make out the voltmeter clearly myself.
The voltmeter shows 11 V
